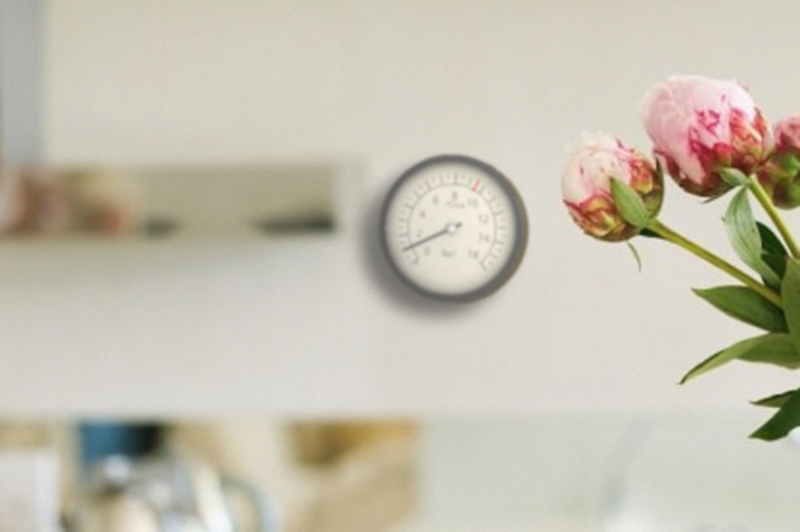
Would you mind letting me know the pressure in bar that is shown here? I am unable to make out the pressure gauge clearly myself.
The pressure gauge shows 1 bar
